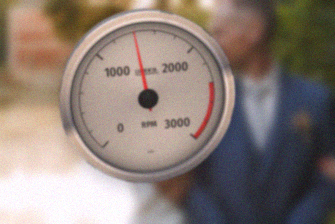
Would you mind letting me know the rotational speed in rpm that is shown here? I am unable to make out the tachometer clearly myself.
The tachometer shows 1400 rpm
